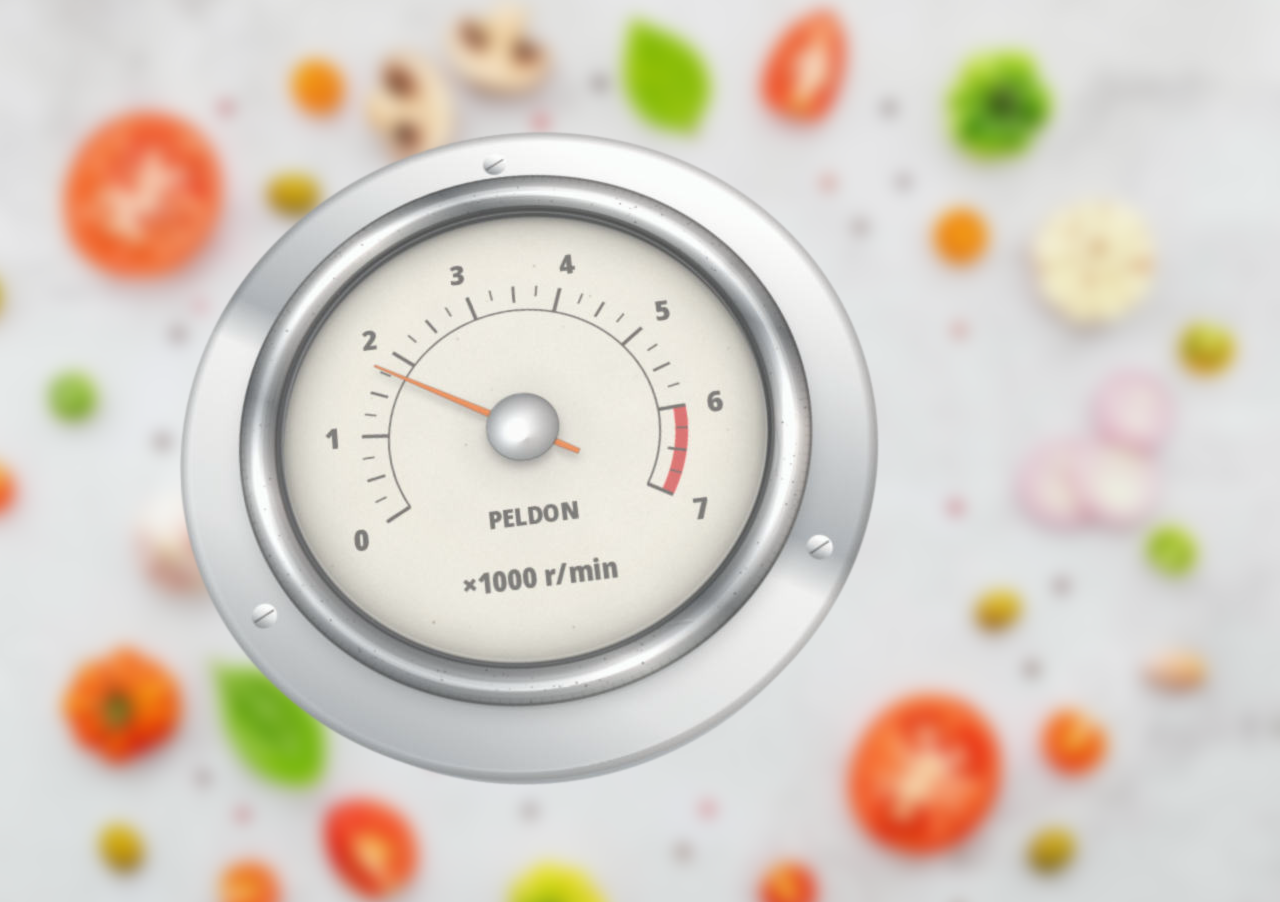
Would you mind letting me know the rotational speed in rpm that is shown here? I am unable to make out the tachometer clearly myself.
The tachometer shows 1750 rpm
